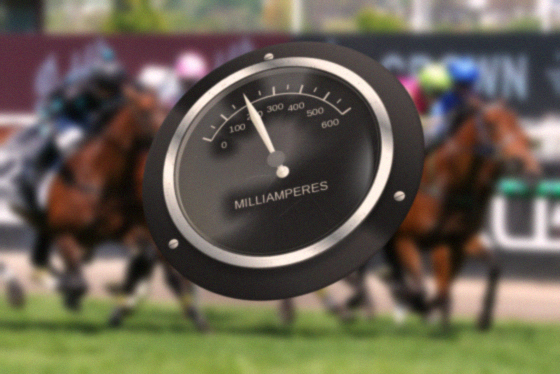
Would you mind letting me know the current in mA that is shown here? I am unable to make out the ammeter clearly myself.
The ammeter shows 200 mA
